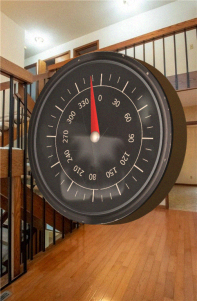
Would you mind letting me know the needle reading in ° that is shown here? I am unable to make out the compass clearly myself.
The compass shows 350 °
